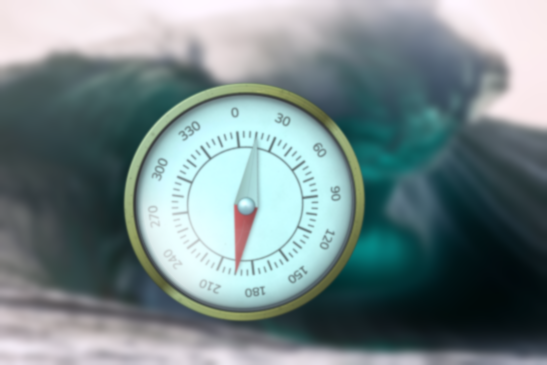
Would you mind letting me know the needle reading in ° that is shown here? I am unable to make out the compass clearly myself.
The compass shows 195 °
